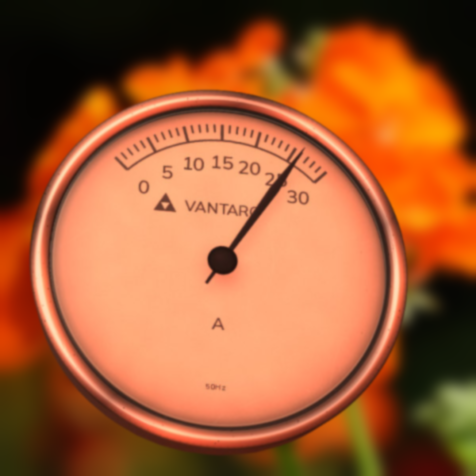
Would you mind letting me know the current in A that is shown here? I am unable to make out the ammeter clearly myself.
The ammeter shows 26 A
